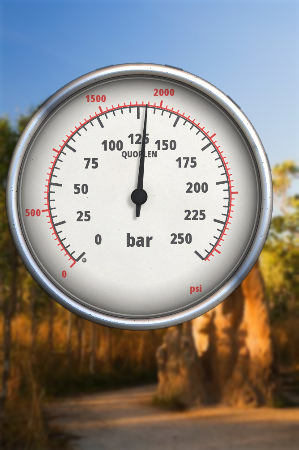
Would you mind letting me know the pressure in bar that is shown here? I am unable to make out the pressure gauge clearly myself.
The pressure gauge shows 130 bar
